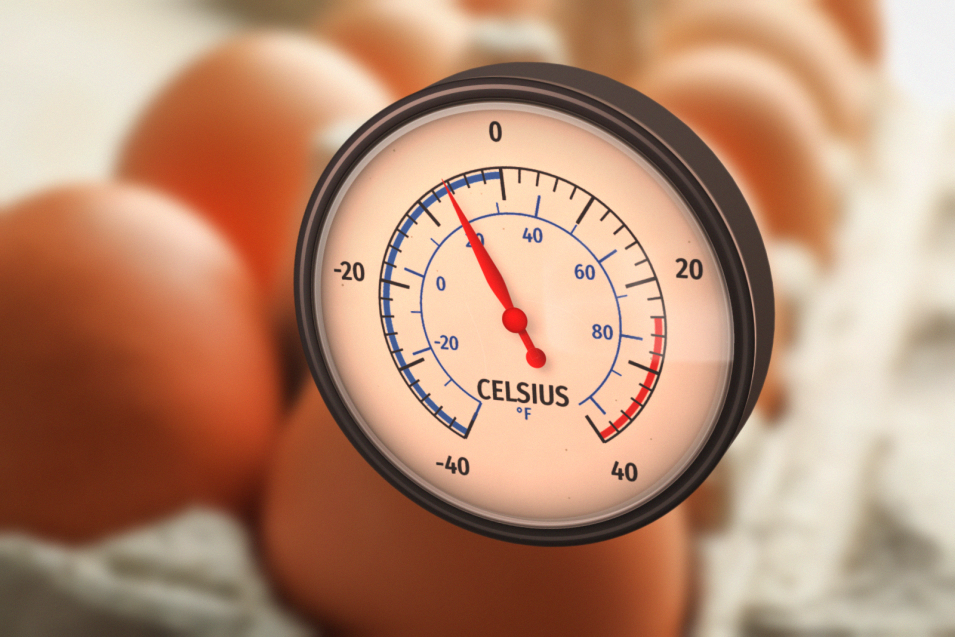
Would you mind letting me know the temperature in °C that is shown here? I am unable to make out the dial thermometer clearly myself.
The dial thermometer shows -6 °C
